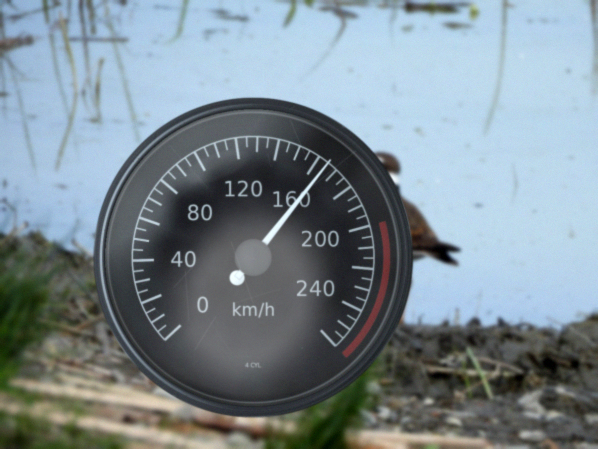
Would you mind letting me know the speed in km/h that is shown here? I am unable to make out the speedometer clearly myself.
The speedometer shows 165 km/h
